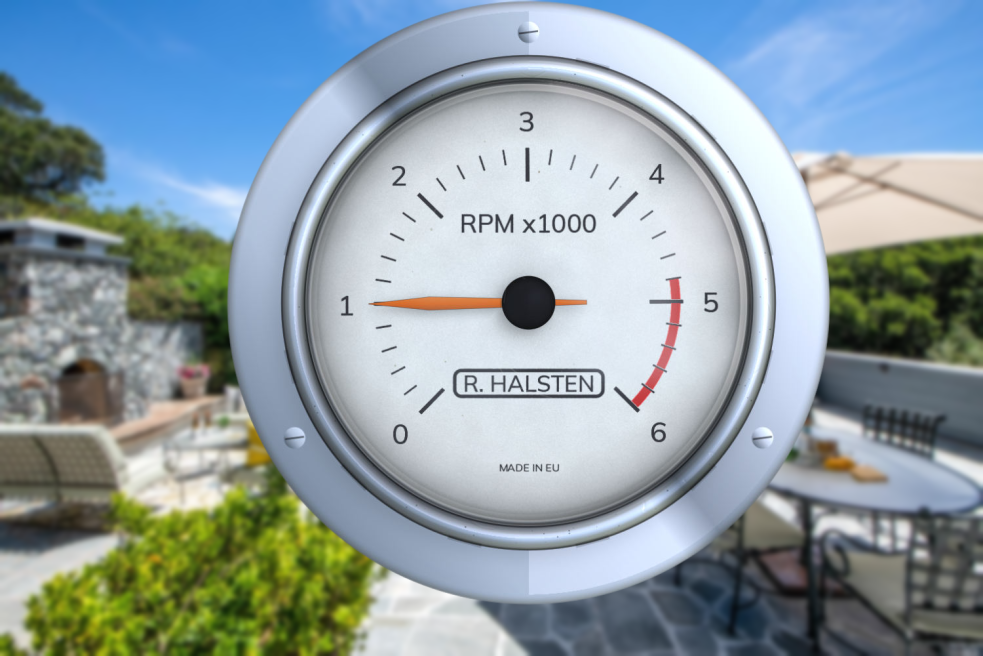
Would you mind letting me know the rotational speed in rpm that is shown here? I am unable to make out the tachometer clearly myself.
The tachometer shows 1000 rpm
